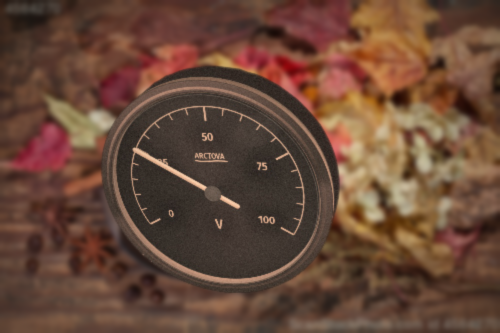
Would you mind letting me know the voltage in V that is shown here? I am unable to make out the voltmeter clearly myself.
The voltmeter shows 25 V
